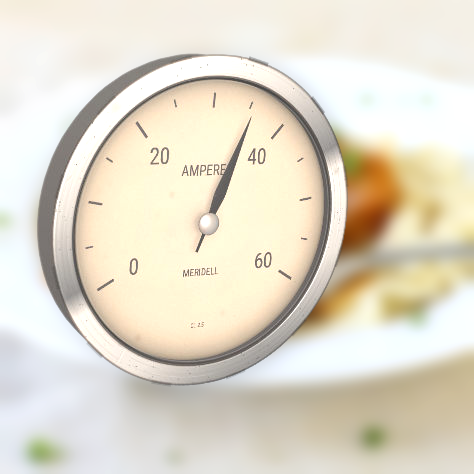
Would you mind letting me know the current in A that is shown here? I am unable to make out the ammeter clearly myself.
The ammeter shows 35 A
